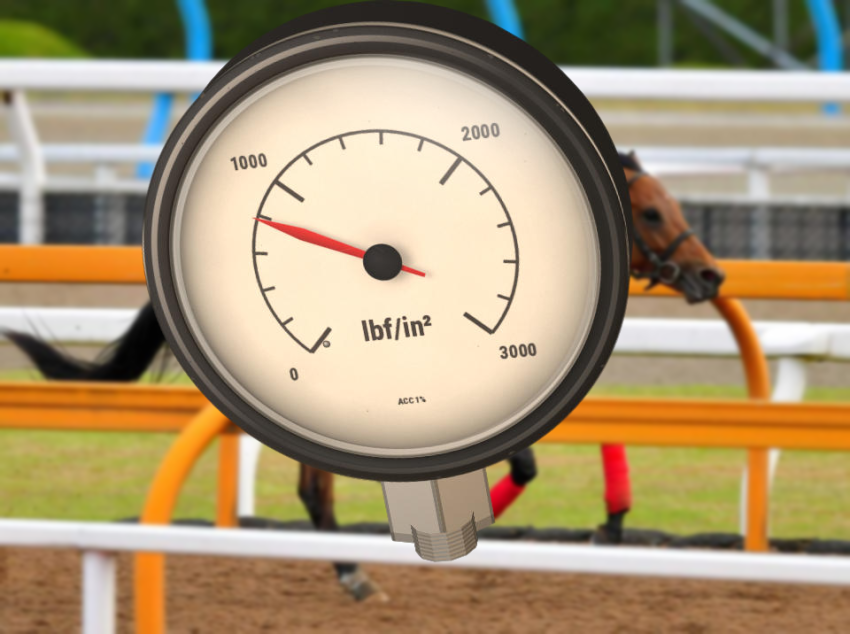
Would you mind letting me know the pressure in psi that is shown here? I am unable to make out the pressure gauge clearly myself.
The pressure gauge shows 800 psi
